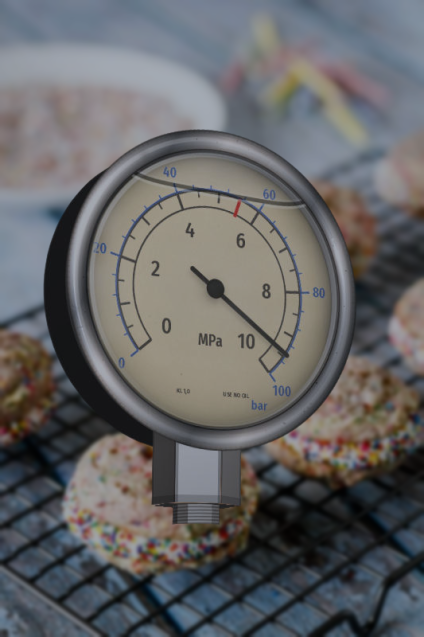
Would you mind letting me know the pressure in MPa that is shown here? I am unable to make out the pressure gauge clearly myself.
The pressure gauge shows 9.5 MPa
